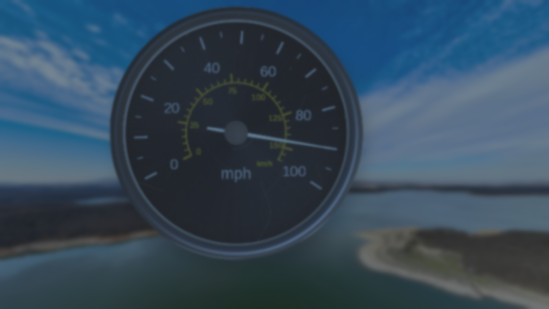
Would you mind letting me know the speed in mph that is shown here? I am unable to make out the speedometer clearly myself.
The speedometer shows 90 mph
